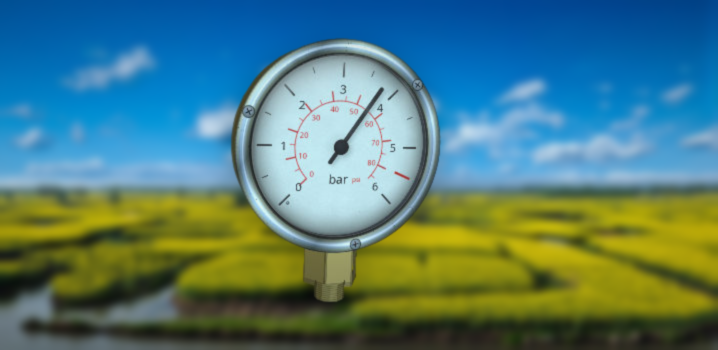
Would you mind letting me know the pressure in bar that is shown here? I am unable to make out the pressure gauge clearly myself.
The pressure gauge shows 3.75 bar
